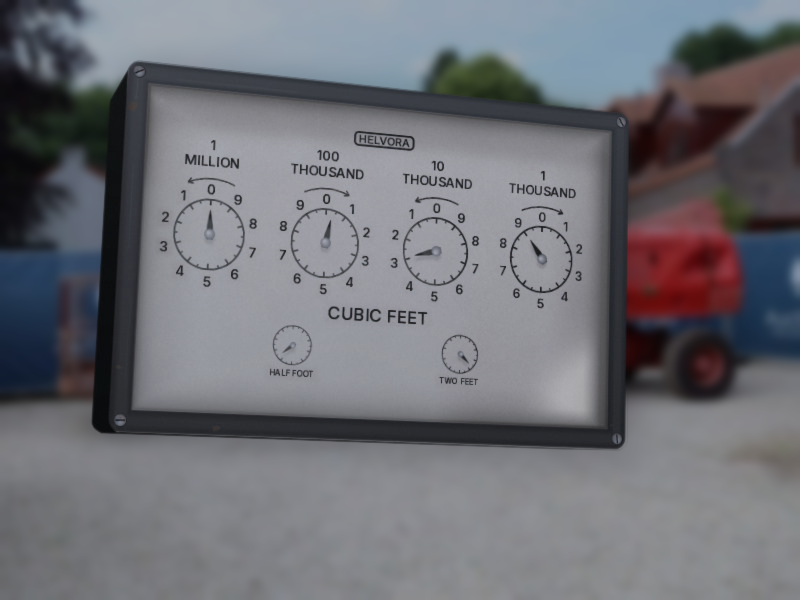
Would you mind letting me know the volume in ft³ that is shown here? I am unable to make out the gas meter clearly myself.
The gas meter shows 2900 ft³
